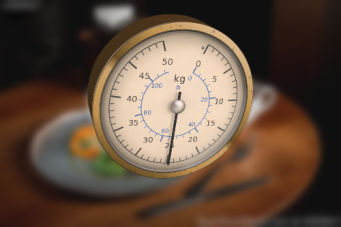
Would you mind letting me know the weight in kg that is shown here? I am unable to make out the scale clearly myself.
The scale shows 25 kg
